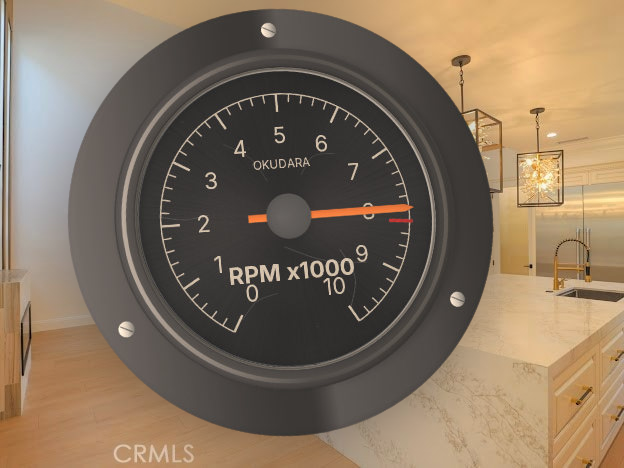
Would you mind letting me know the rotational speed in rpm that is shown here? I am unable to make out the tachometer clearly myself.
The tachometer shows 8000 rpm
